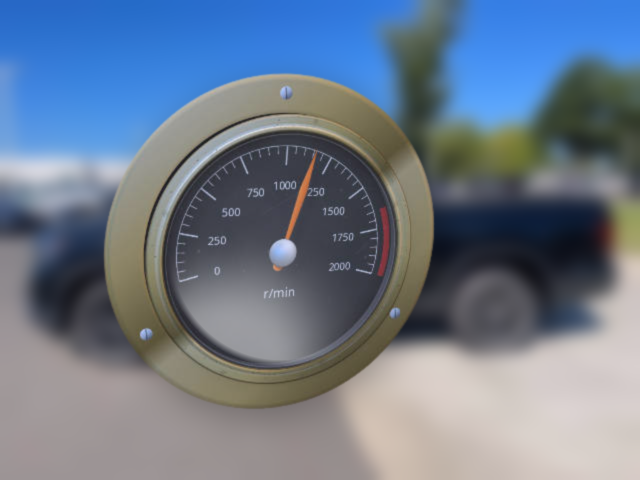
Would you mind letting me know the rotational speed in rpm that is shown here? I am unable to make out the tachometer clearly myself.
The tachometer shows 1150 rpm
